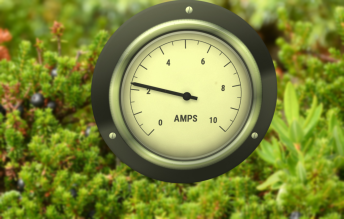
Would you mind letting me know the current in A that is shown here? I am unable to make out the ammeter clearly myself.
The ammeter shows 2.25 A
